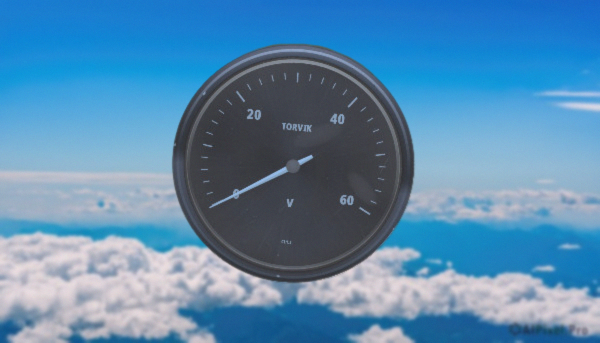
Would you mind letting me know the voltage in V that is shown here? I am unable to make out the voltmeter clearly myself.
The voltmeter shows 0 V
